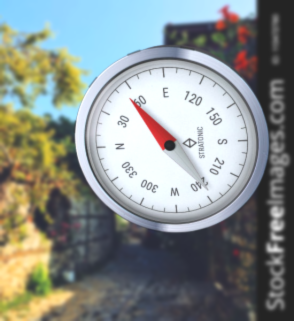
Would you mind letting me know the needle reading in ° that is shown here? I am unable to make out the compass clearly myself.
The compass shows 55 °
